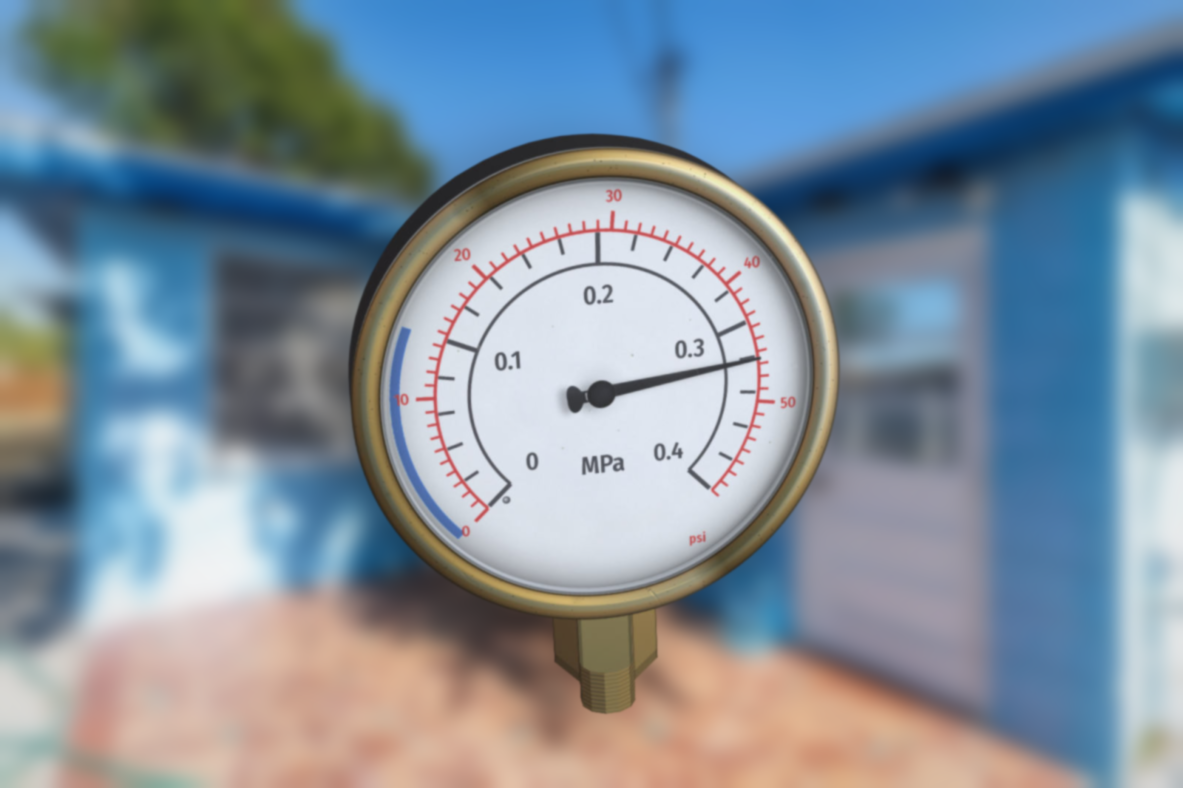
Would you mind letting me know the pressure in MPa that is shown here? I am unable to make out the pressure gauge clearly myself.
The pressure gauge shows 0.32 MPa
